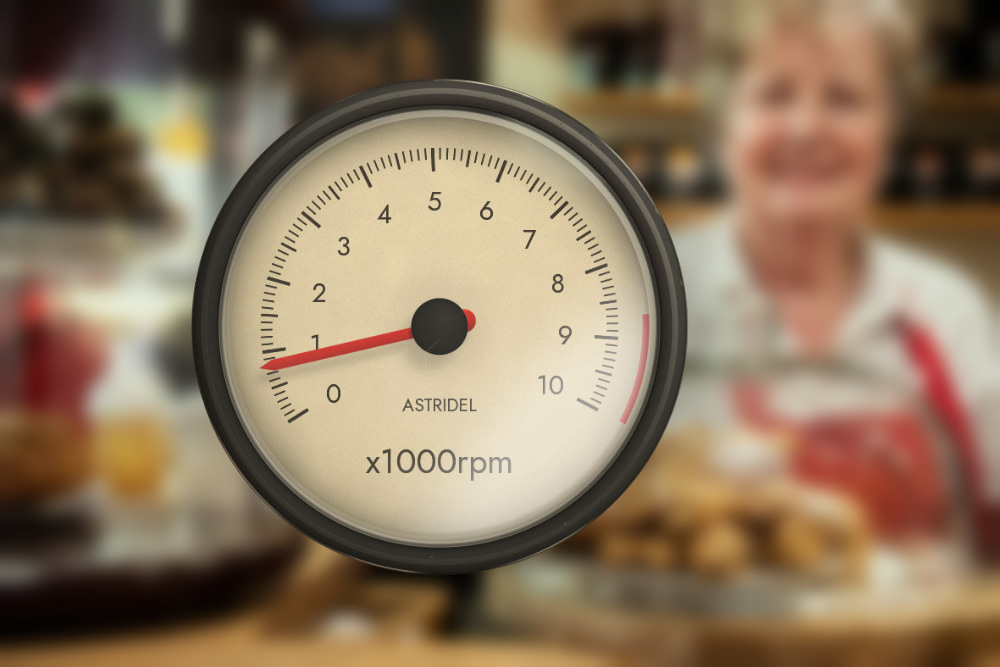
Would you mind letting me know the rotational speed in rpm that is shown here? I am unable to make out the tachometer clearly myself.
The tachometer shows 800 rpm
